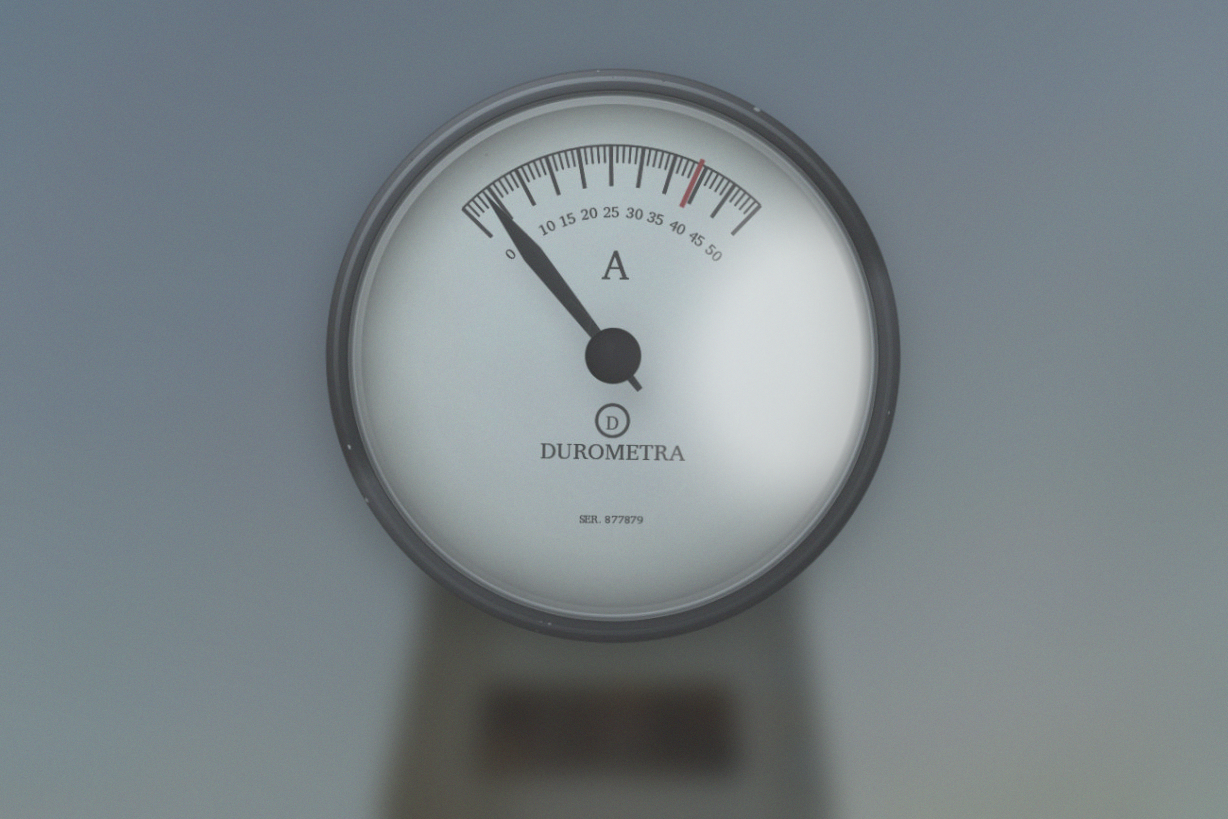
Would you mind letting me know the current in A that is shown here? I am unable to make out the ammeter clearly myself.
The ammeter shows 4 A
